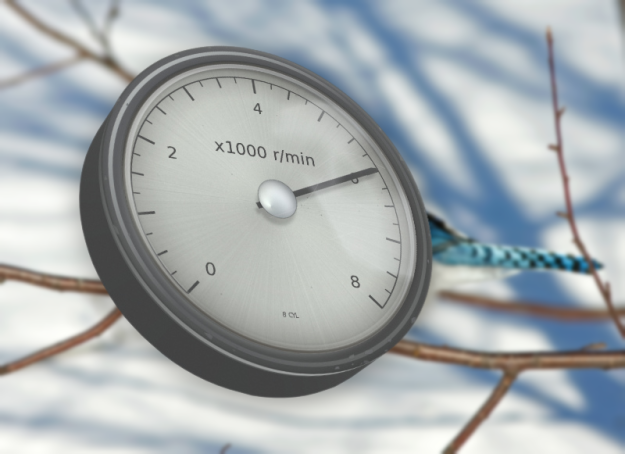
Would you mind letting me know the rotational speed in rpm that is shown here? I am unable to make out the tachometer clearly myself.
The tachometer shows 6000 rpm
